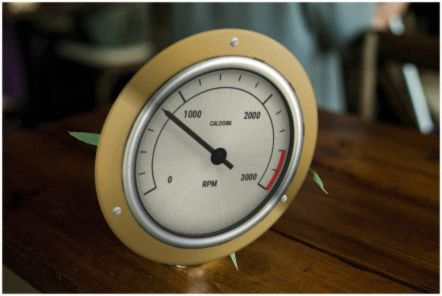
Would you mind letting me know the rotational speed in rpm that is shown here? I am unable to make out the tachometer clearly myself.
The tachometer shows 800 rpm
